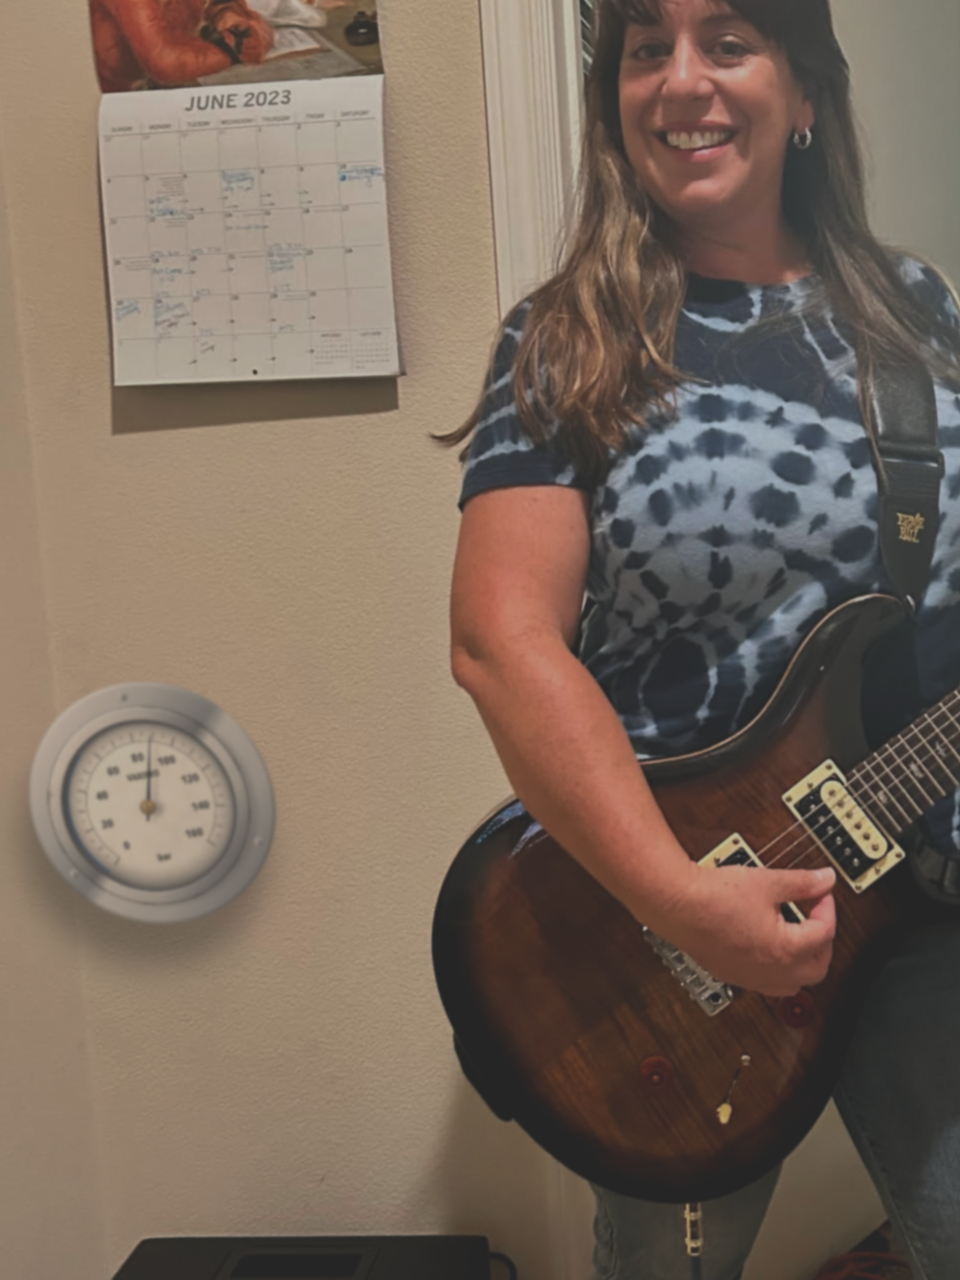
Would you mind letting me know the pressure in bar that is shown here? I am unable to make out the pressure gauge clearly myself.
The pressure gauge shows 90 bar
